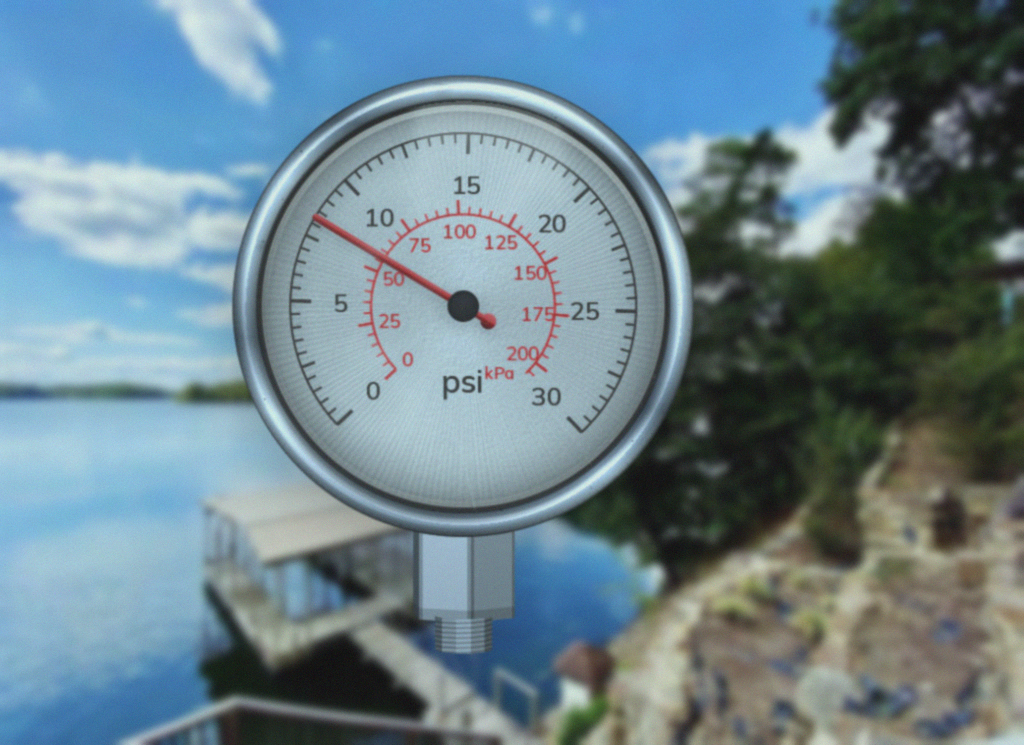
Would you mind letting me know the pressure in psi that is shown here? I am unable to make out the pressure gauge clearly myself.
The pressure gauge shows 8.25 psi
